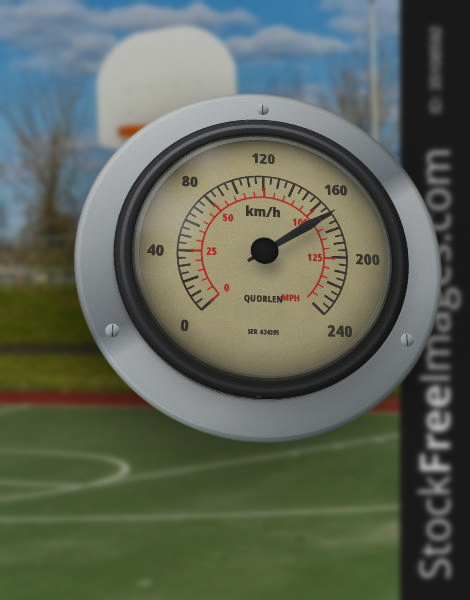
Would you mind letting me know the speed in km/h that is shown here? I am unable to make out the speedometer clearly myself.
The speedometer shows 170 km/h
